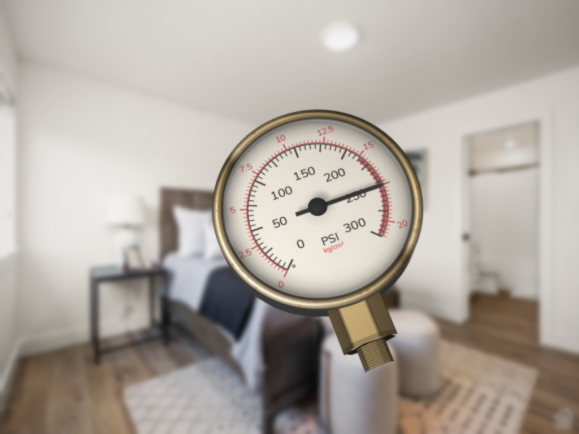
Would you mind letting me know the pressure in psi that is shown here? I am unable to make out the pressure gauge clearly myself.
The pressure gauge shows 250 psi
